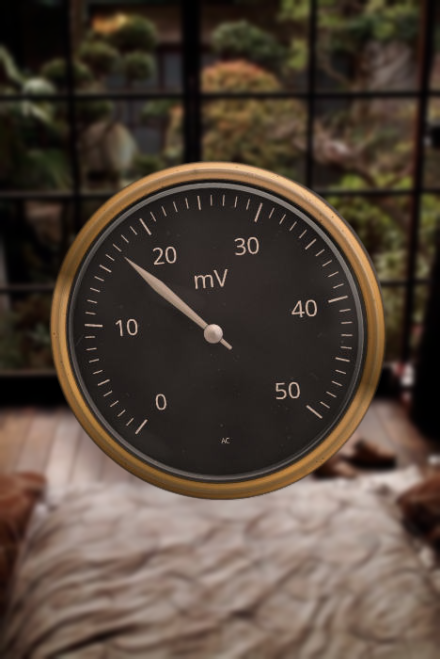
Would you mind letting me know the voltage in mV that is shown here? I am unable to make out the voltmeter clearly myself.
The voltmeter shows 17 mV
